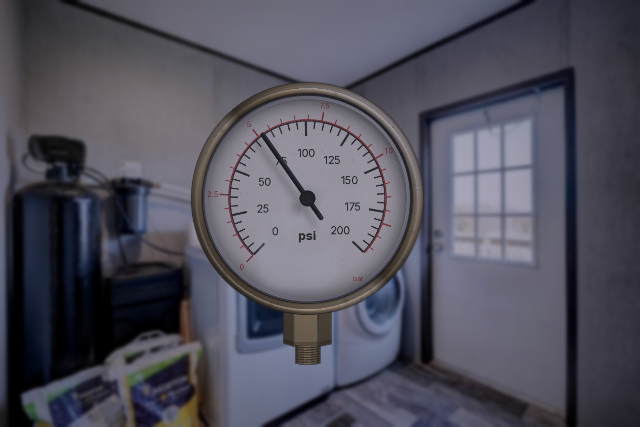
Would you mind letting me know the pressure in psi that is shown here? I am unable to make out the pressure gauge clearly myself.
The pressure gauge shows 75 psi
